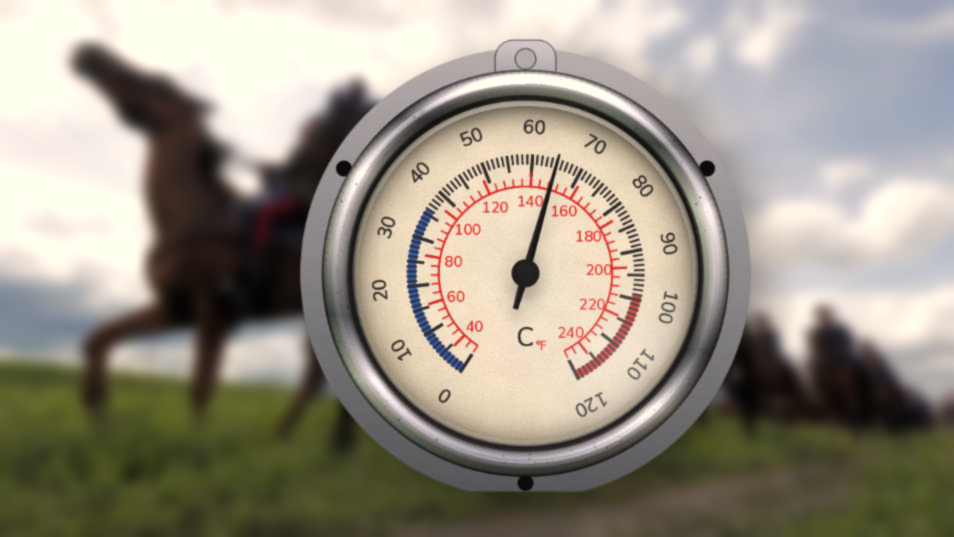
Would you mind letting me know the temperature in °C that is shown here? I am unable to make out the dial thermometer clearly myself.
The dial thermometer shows 65 °C
